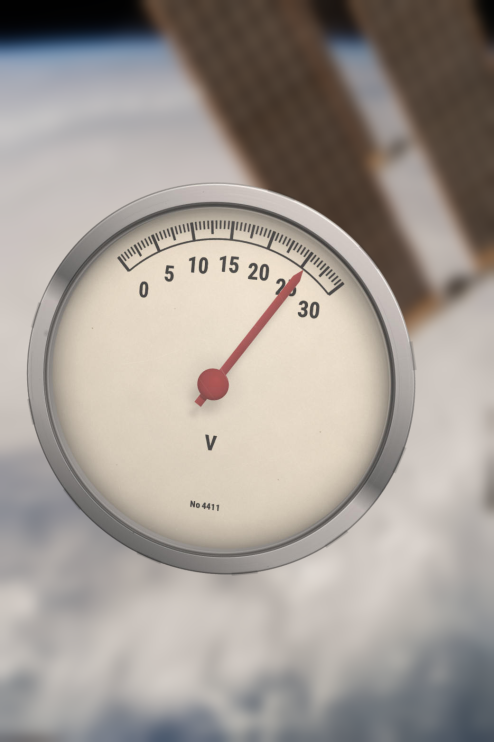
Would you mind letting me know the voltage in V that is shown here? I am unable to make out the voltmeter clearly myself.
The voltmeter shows 25.5 V
